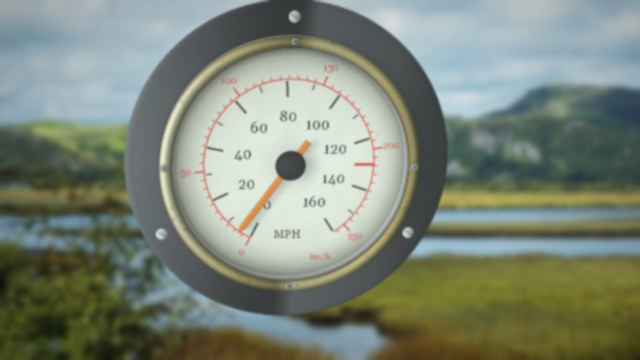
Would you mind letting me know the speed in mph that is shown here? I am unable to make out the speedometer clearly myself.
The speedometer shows 5 mph
